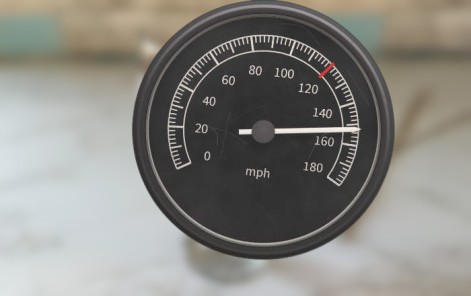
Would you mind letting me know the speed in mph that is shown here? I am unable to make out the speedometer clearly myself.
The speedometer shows 152 mph
